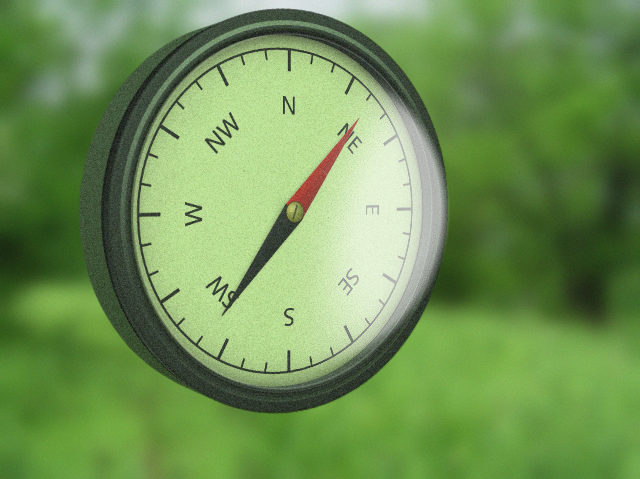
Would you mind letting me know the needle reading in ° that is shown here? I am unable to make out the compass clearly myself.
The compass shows 40 °
